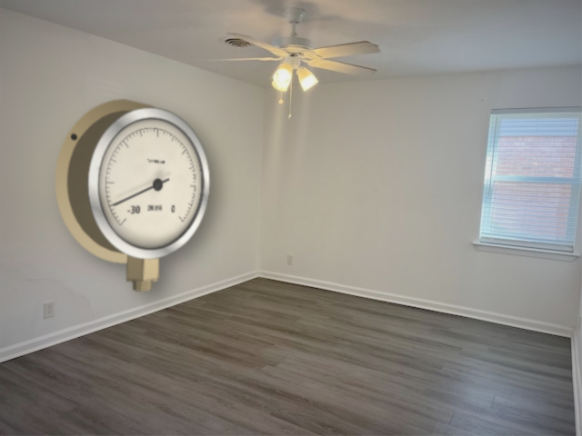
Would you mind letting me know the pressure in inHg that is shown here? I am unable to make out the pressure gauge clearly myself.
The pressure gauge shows -27.5 inHg
